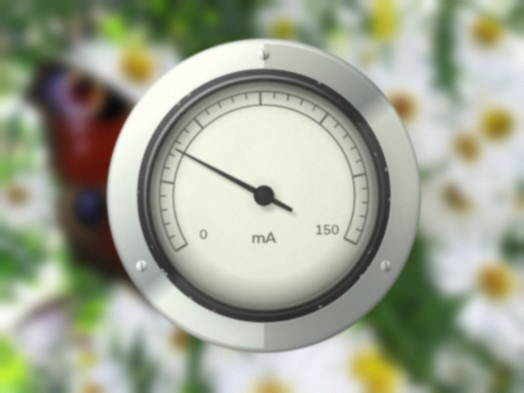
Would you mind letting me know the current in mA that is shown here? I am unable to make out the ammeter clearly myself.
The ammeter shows 37.5 mA
